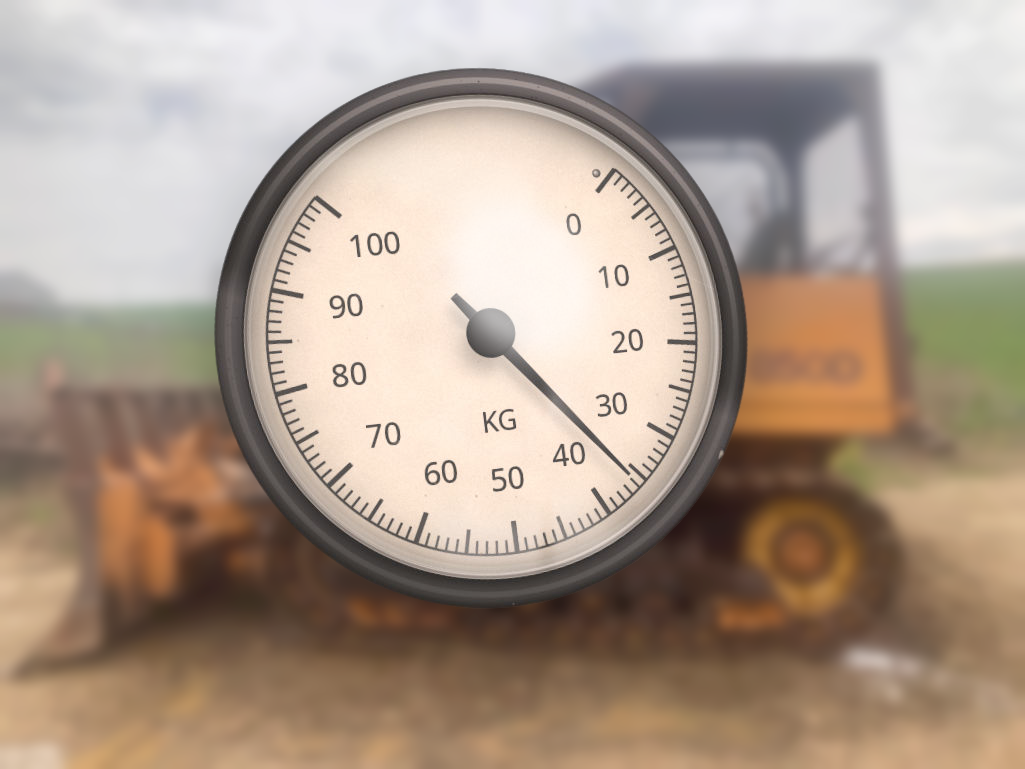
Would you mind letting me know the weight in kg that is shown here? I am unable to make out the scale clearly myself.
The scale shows 36 kg
